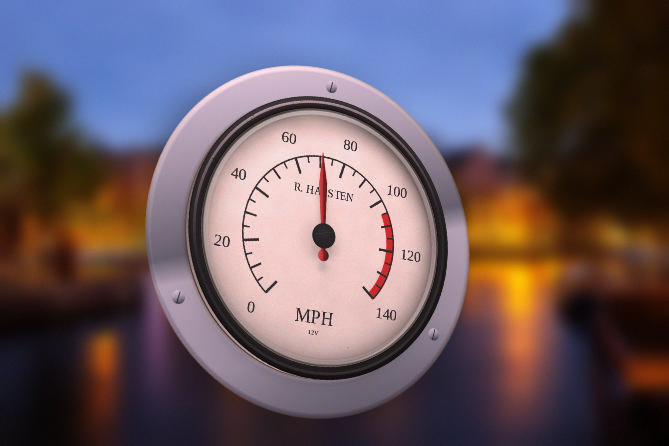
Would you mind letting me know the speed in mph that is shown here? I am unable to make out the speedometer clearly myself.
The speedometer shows 70 mph
